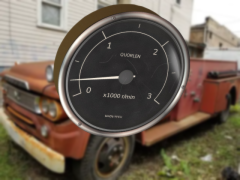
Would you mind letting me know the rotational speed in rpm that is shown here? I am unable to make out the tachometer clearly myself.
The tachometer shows 250 rpm
